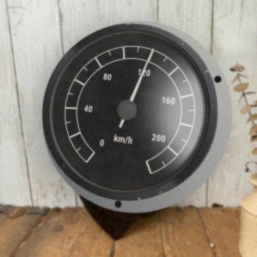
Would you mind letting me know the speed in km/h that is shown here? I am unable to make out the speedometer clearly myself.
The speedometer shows 120 km/h
